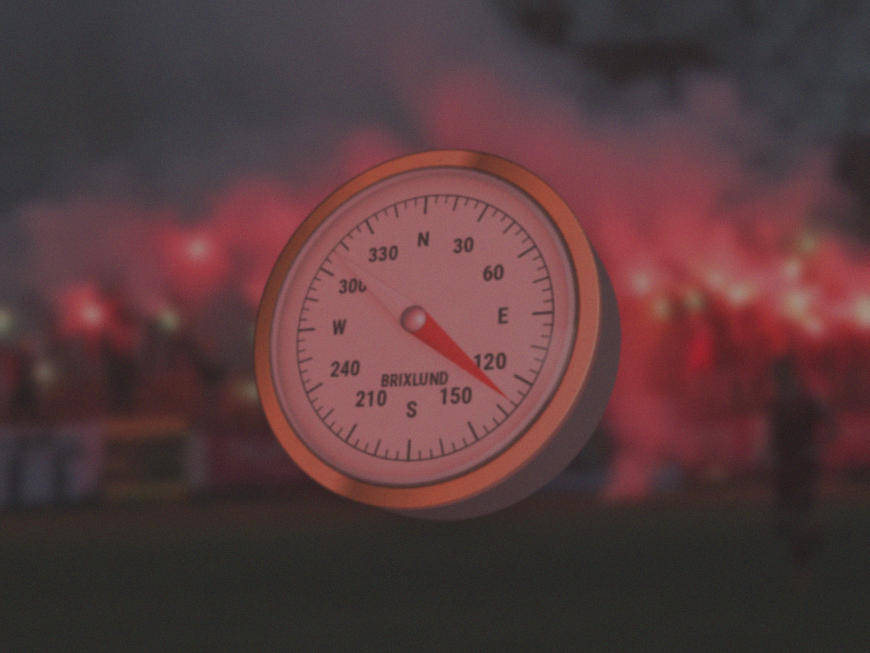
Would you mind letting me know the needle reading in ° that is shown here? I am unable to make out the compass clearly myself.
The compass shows 130 °
